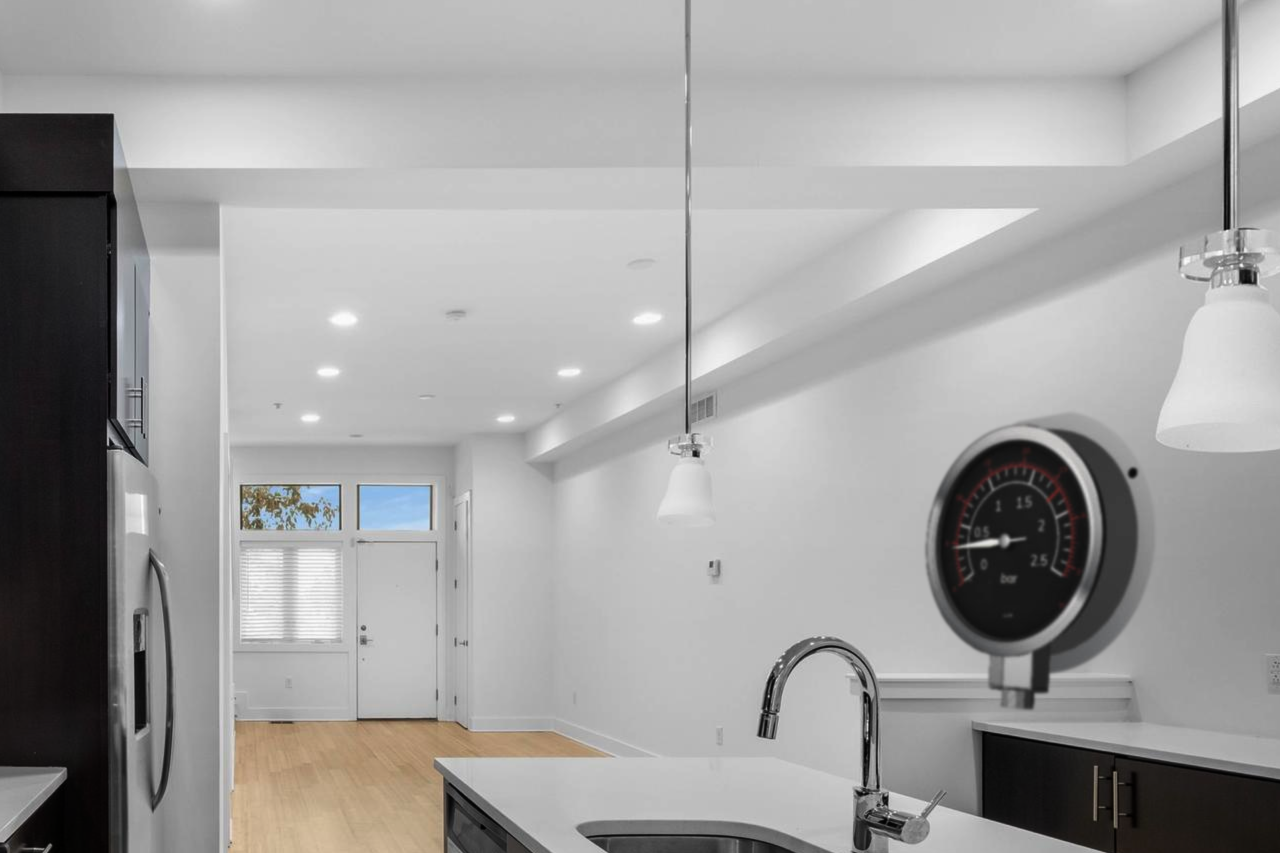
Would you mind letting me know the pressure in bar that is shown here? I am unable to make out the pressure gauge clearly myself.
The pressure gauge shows 0.3 bar
